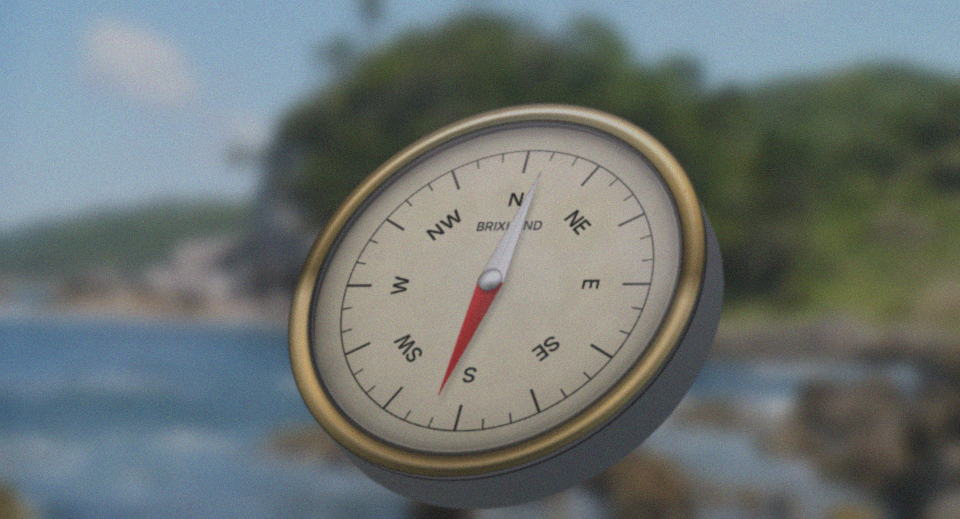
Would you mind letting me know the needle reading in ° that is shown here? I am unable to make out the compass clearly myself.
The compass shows 190 °
